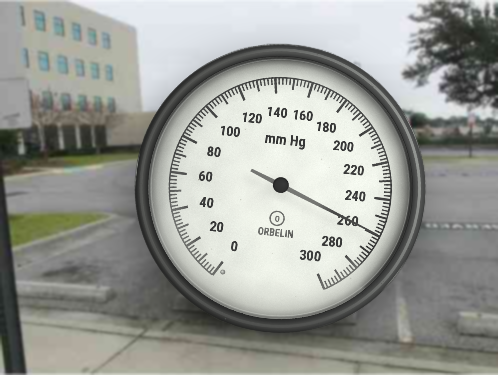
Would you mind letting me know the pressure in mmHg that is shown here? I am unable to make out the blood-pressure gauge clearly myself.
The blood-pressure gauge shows 260 mmHg
